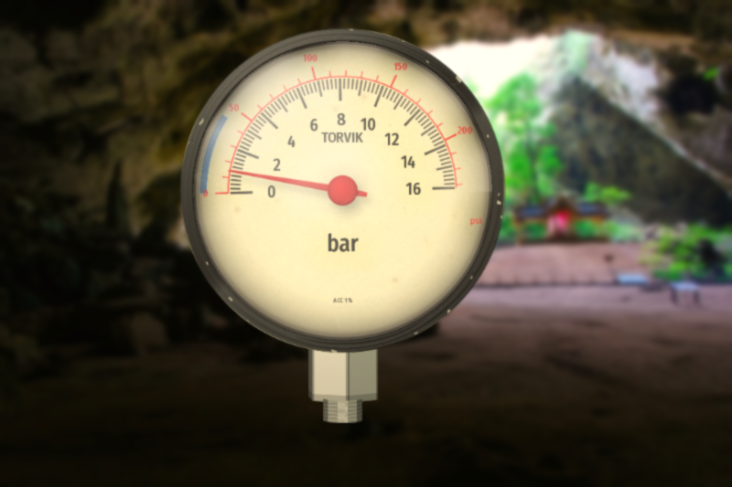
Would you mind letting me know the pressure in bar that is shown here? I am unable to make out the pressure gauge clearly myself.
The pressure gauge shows 1 bar
